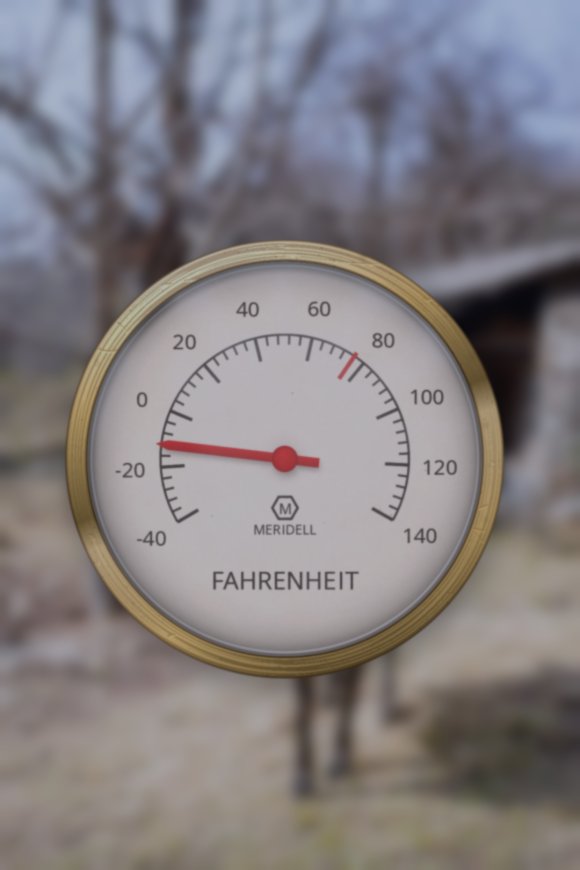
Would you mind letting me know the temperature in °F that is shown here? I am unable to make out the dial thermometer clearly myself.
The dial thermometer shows -12 °F
